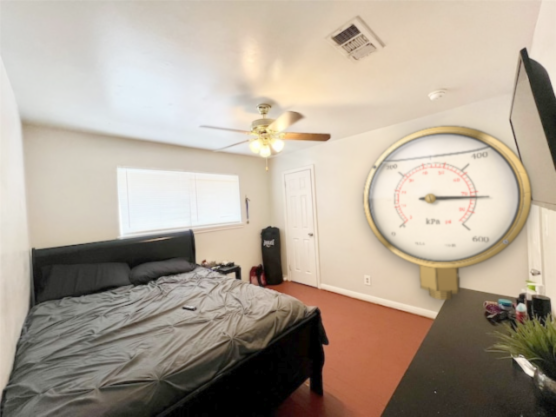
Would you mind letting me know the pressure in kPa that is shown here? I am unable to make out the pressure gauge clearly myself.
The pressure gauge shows 500 kPa
